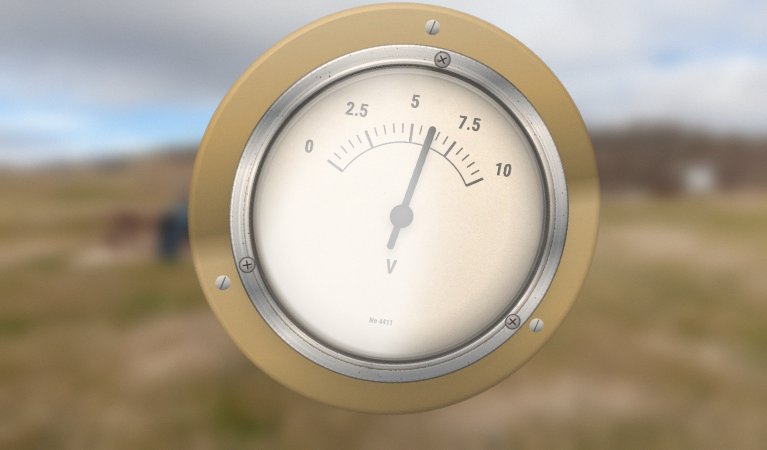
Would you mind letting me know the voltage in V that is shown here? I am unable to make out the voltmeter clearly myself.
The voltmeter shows 6 V
